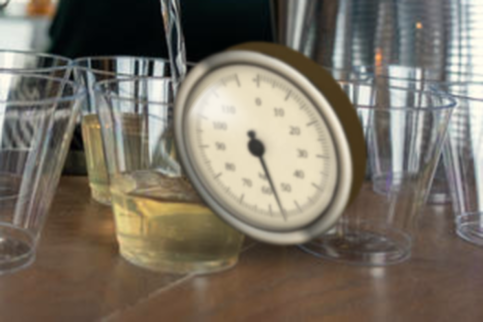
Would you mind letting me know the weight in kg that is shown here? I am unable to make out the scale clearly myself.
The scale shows 55 kg
